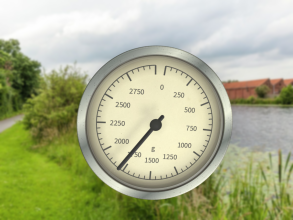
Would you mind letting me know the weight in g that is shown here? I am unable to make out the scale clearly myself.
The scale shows 1800 g
